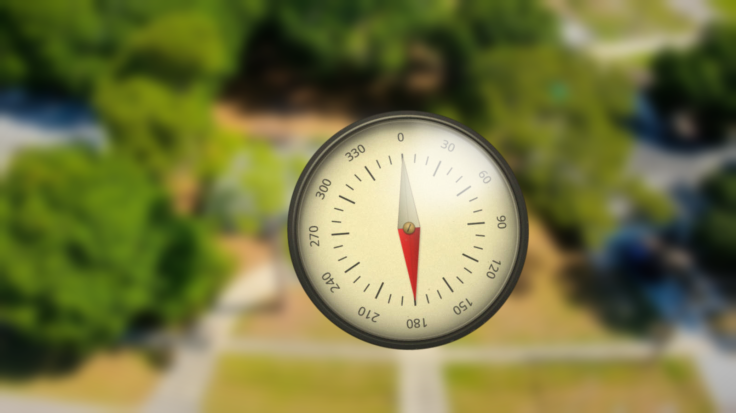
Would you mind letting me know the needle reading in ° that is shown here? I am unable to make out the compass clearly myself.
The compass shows 180 °
